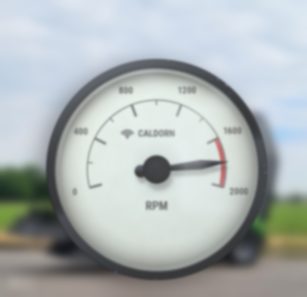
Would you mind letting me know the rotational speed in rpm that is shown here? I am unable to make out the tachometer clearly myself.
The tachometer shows 1800 rpm
